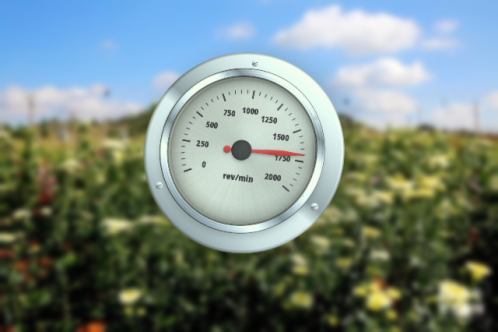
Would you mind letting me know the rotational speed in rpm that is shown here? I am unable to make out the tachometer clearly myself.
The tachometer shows 1700 rpm
